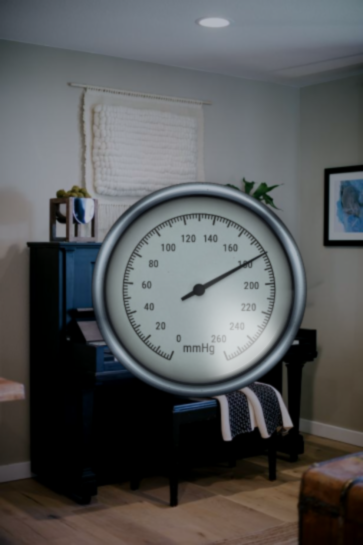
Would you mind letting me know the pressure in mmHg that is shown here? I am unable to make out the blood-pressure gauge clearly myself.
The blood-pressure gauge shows 180 mmHg
